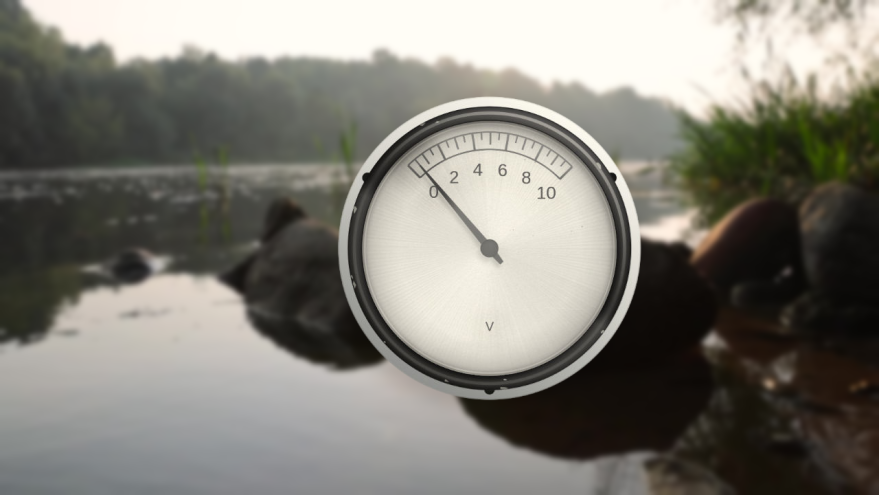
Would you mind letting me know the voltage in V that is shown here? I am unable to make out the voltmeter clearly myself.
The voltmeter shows 0.5 V
